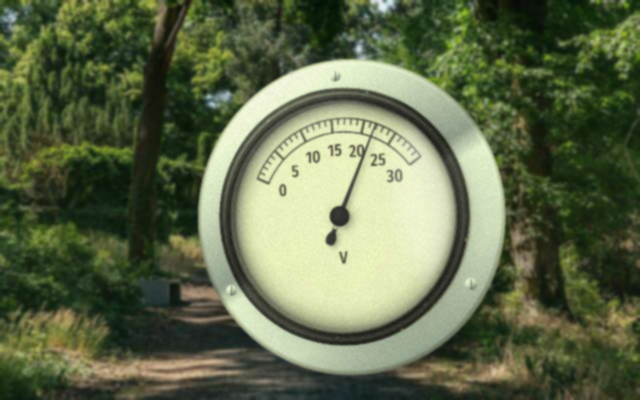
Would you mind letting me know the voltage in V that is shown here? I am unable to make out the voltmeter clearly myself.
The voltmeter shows 22 V
